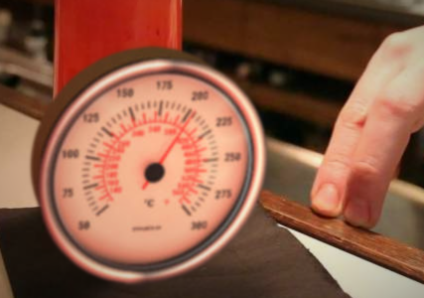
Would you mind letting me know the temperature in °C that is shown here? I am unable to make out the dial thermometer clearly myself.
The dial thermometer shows 200 °C
